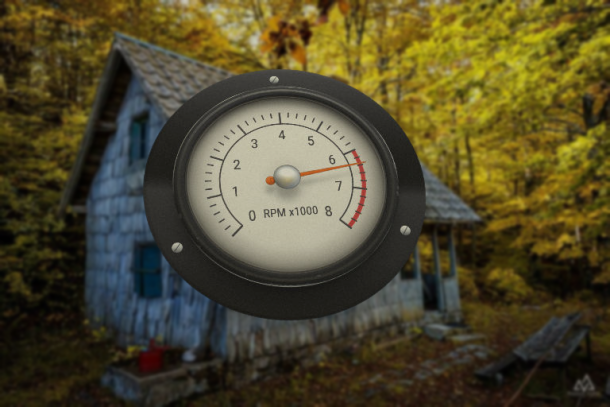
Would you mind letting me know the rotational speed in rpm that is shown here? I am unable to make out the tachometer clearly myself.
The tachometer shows 6400 rpm
